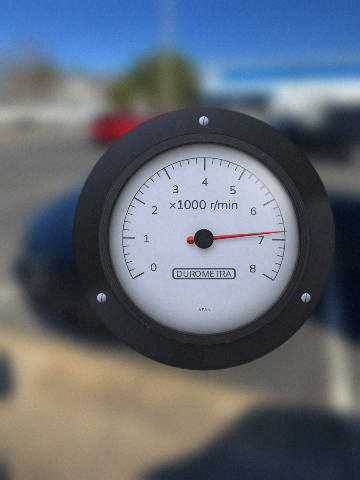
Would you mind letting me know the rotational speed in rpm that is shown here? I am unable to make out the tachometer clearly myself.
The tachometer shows 6800 rpm
